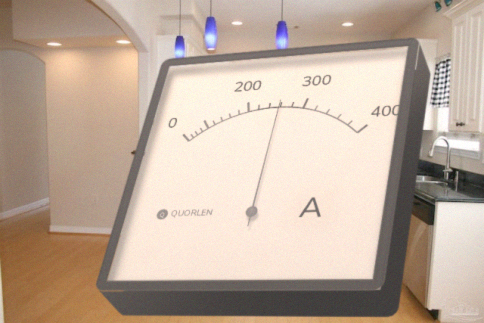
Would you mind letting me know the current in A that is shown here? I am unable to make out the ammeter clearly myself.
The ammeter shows 260 A
